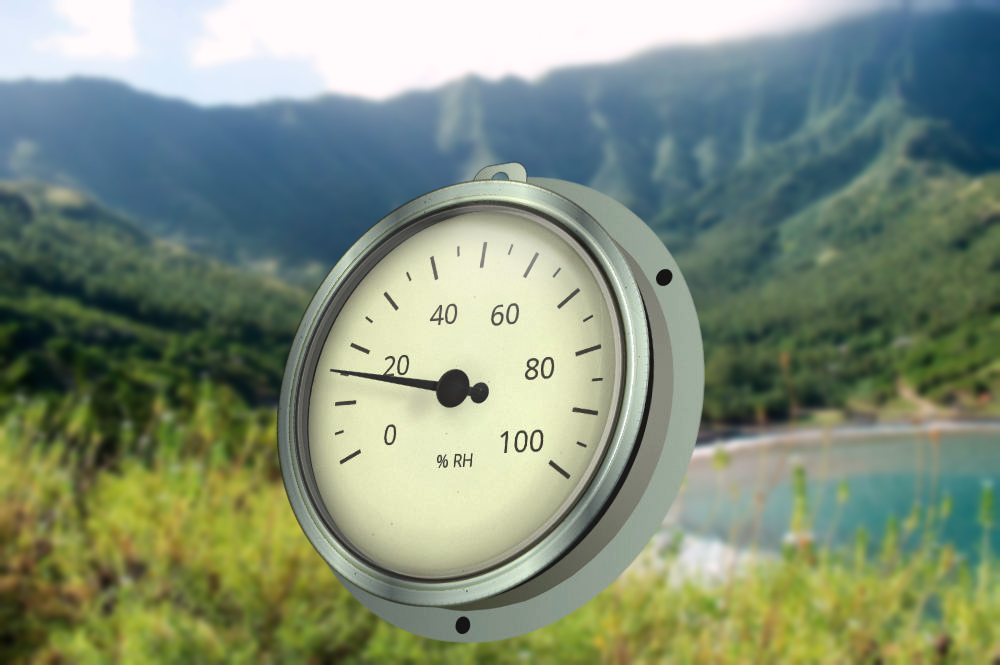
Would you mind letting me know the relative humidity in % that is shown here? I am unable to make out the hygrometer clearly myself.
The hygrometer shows 15 %
